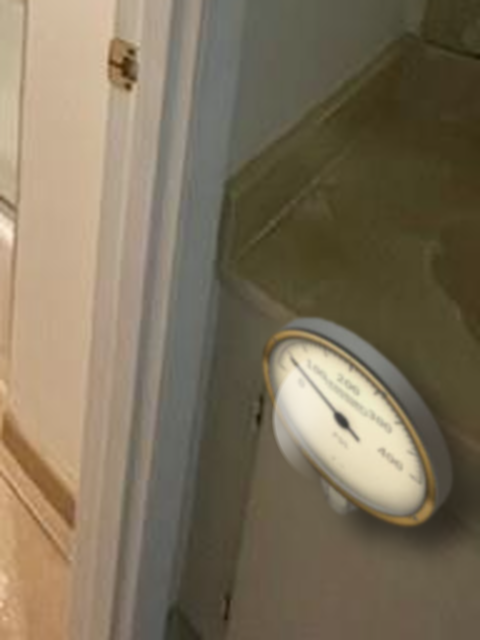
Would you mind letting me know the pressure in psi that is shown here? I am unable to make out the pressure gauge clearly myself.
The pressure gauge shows 50 psi
